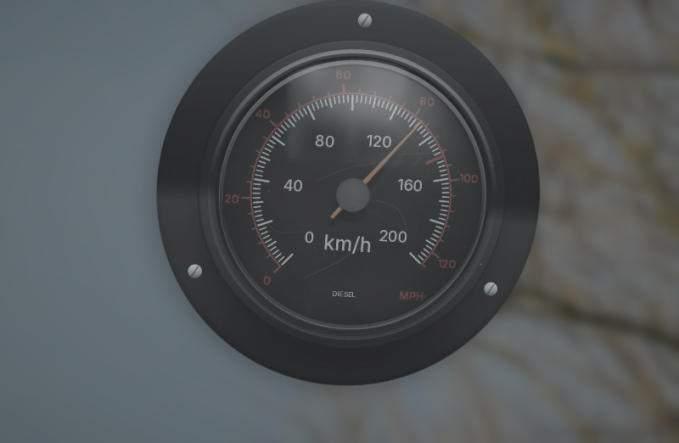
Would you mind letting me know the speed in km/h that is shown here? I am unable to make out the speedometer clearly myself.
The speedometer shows 132 km/h
